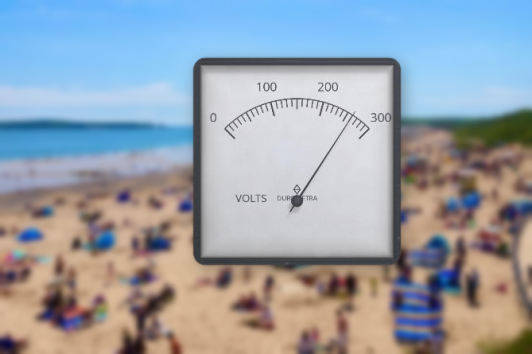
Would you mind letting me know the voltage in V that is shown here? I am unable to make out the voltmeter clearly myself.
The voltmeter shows 260 V
